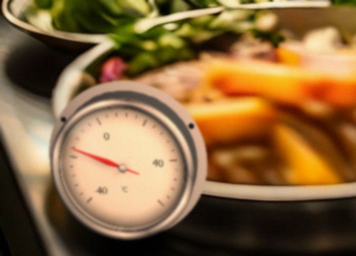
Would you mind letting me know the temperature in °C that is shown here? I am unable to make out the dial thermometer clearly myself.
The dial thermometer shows -16 °C
